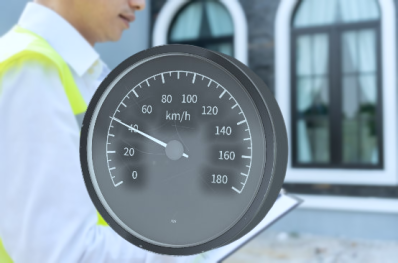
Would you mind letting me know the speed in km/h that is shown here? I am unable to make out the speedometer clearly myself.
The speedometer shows 40 km/h
